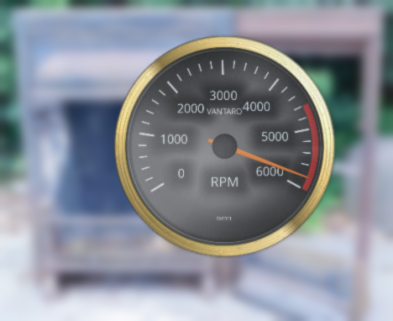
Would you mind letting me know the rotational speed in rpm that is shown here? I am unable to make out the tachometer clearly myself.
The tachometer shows 5800 rpm
